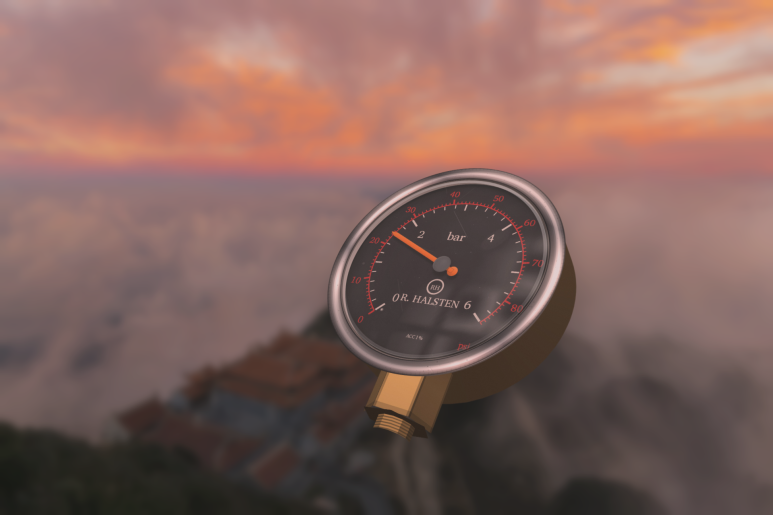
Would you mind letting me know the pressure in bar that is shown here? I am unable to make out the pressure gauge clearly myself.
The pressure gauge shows 1.6 bar
